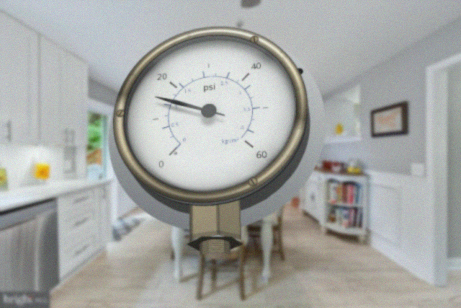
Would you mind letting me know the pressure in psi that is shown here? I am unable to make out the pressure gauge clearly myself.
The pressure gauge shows 15 psi
